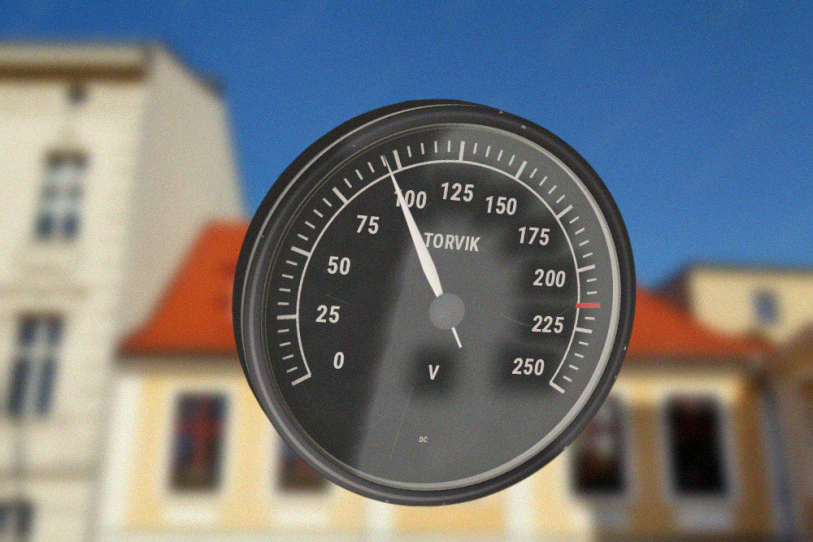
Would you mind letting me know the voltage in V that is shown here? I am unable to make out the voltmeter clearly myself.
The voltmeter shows 95 V
